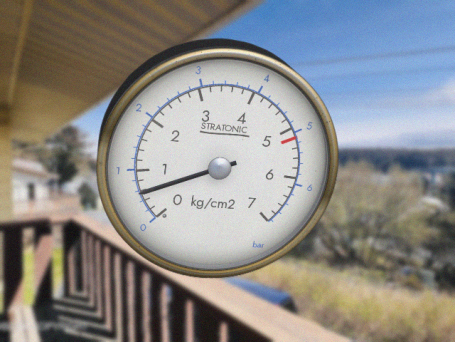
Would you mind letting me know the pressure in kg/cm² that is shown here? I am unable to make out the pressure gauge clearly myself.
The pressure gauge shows 0.6 kg/cm²
